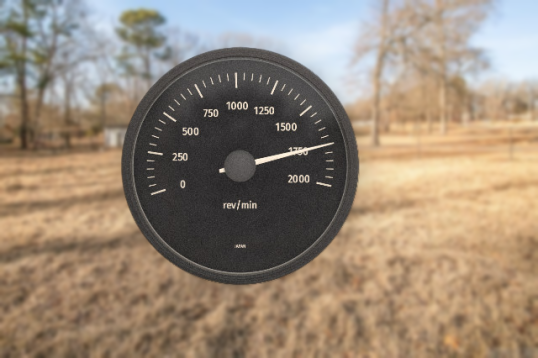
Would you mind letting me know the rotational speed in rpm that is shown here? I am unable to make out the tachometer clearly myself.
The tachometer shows 1750 rpm
